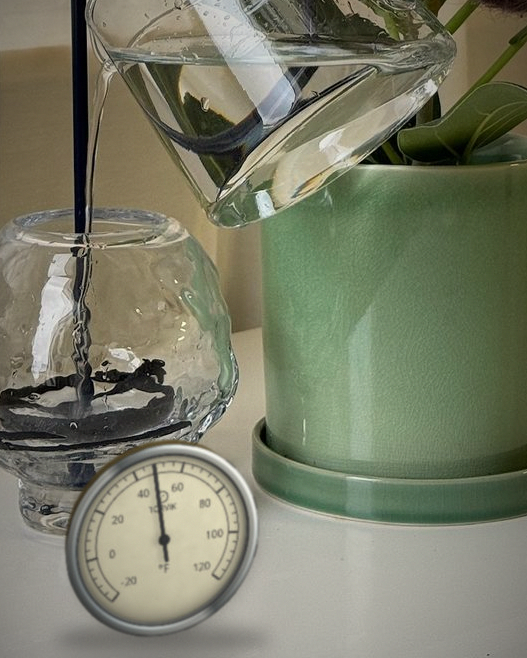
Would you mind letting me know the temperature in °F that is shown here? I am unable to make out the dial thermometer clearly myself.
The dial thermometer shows 48 °F
